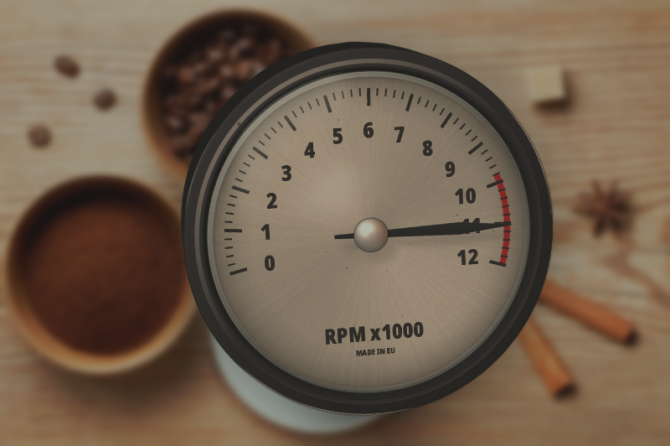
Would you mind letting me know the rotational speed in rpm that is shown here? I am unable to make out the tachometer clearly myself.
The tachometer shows 11000 rpm
